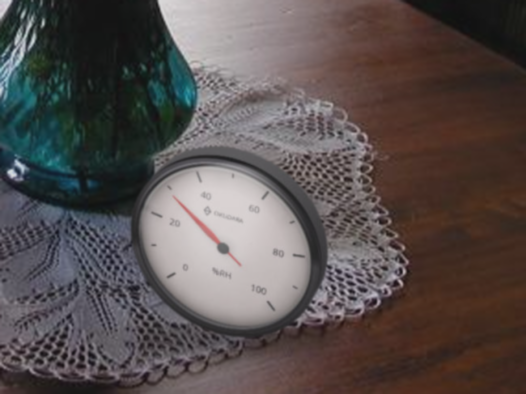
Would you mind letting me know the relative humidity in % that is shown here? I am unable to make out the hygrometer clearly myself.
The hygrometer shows 30 %
